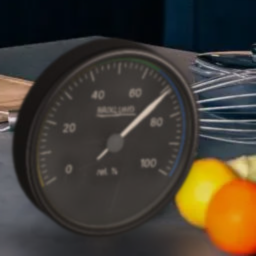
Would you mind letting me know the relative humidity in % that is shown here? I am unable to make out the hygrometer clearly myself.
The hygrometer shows 70 %
